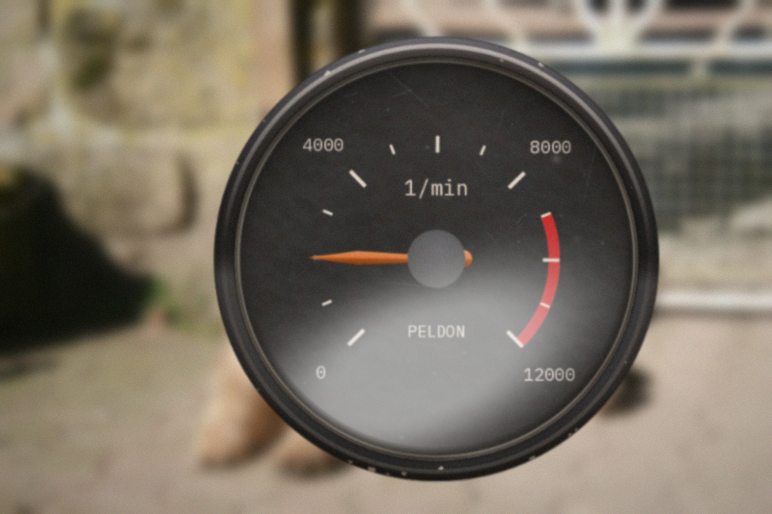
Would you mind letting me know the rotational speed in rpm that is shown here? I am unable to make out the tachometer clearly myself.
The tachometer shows 2000 rpm
